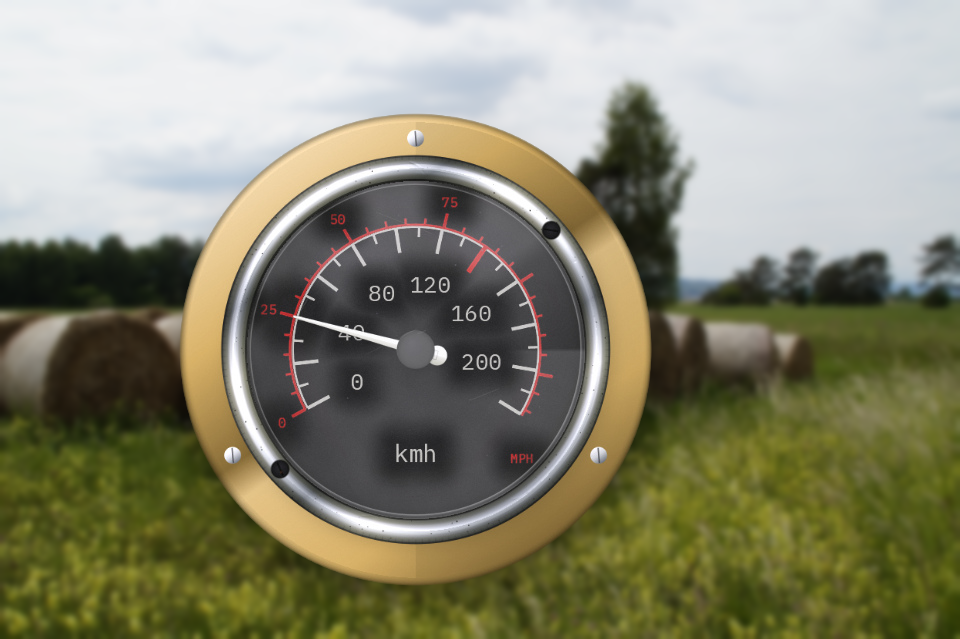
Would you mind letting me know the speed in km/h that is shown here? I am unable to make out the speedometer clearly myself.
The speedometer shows 40 km/h
